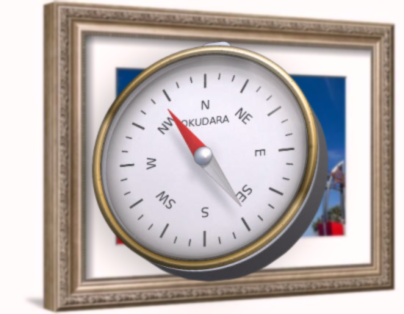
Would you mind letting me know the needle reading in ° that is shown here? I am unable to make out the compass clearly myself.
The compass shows 325 °
